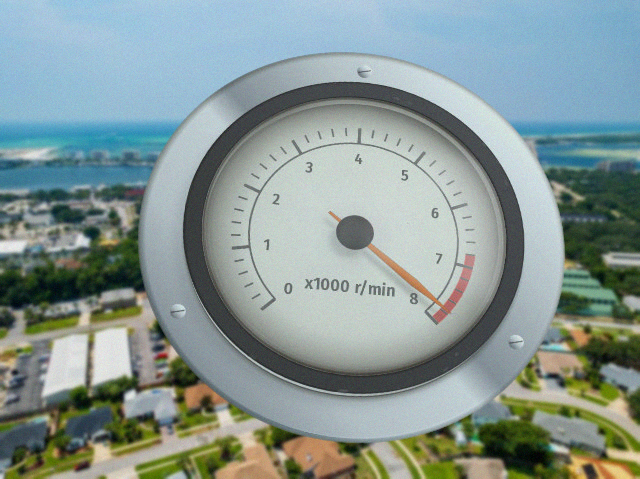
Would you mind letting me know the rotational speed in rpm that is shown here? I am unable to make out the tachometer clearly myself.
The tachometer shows 7800 rpm
